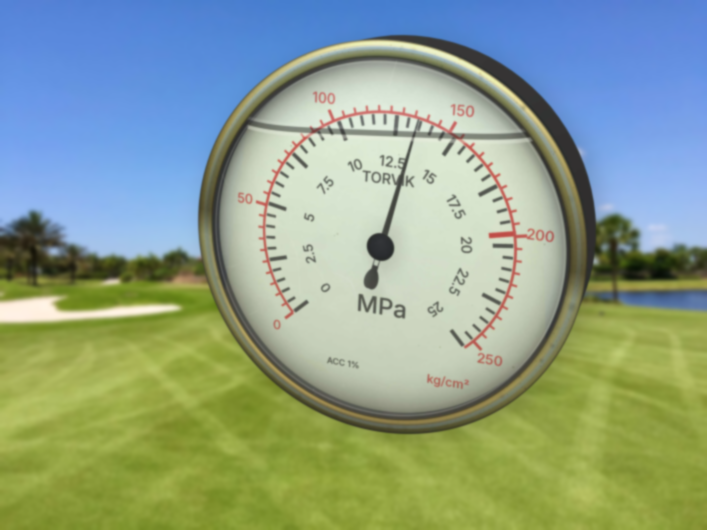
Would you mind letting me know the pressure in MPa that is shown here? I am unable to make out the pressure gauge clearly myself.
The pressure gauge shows 13.5 MPa
